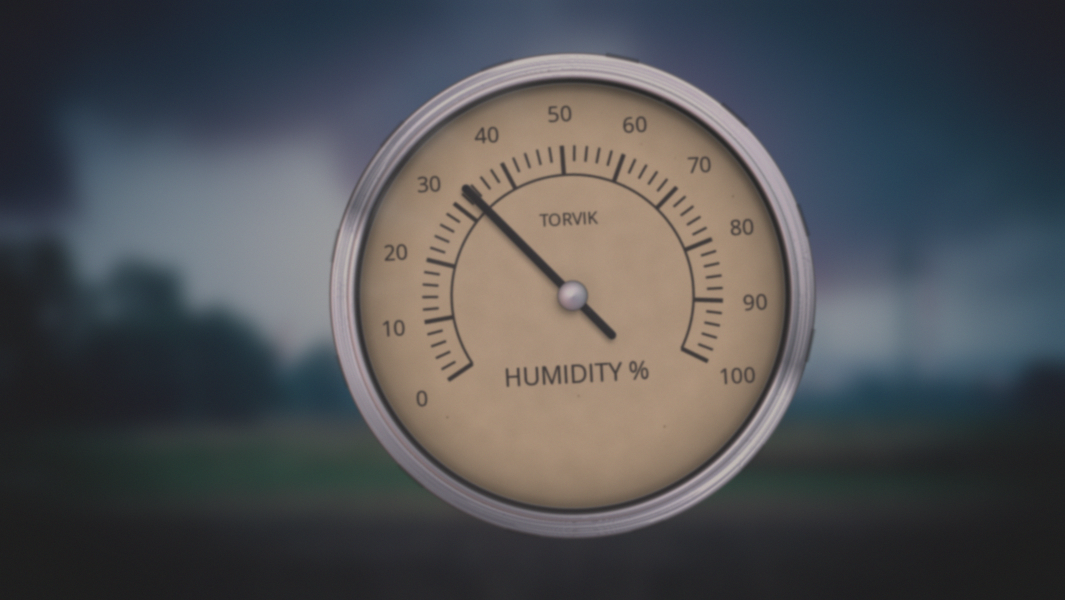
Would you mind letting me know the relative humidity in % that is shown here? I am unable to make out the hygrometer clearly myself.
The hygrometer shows 33 %
